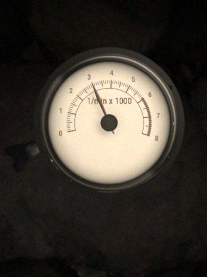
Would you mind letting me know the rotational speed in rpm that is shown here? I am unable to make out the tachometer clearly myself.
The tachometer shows 3000 rpm
